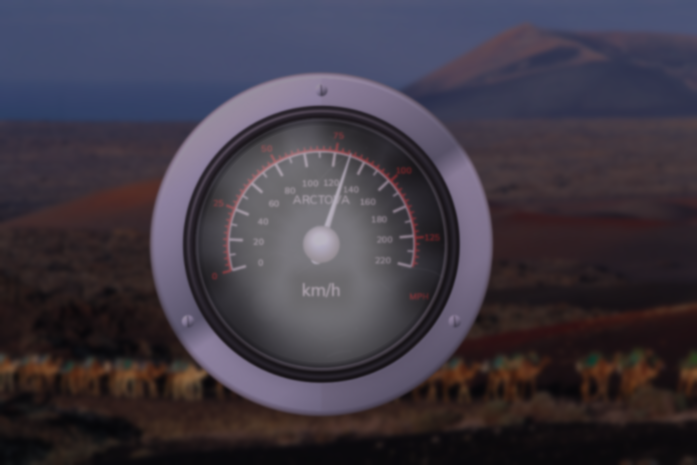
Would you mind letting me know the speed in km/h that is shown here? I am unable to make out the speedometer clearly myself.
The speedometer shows 130 km/h
